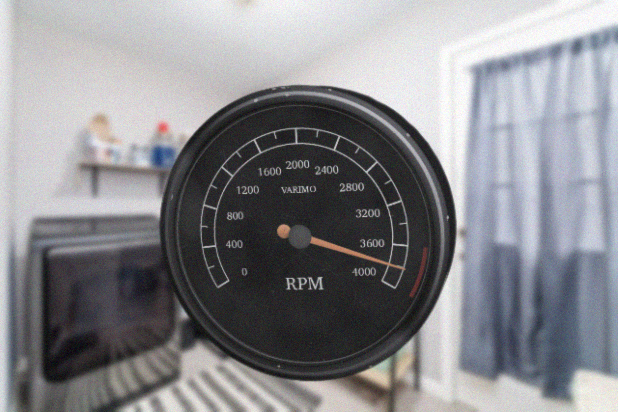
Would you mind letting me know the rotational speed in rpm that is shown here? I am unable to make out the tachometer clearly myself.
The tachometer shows 3800 rpm
